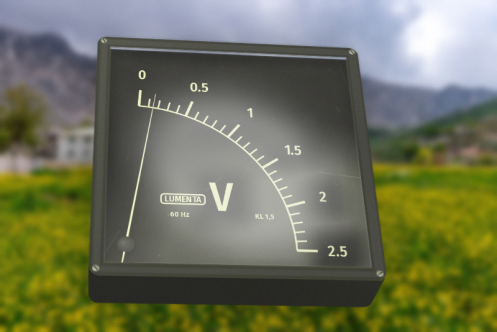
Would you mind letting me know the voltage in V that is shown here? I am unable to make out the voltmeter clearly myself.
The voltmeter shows 0.15 V
